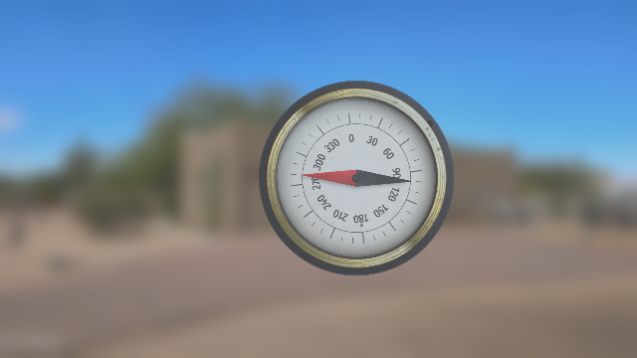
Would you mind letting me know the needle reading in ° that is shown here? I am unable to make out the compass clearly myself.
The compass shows 280 °
